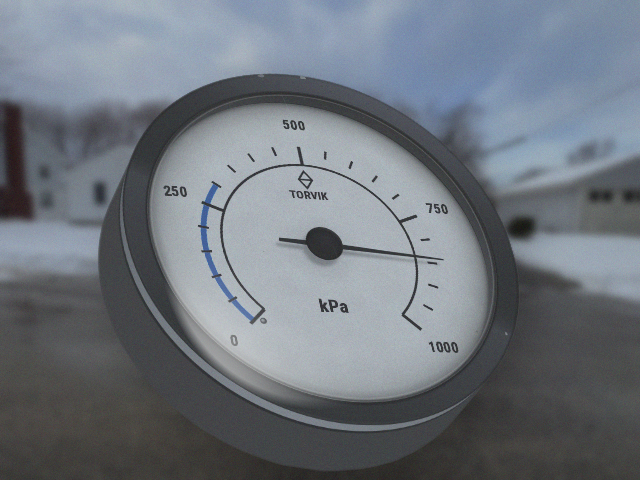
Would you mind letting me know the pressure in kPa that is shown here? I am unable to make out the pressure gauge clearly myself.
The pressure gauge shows 850 kPa
